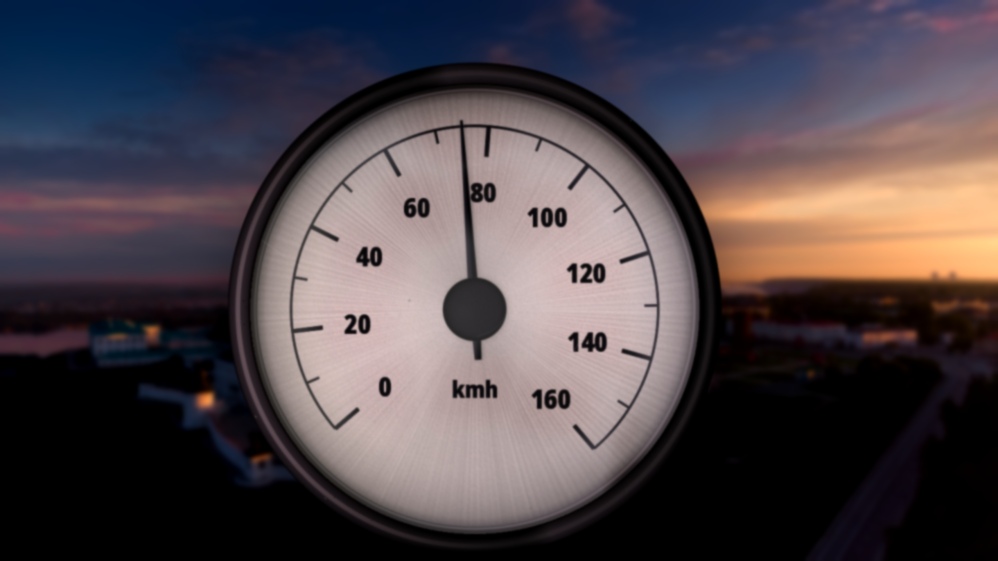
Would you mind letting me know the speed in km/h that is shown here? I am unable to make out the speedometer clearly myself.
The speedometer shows 75 km/h
